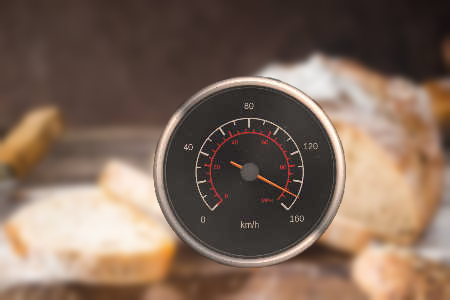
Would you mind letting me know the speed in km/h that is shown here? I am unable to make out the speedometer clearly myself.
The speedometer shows 150 km/h
